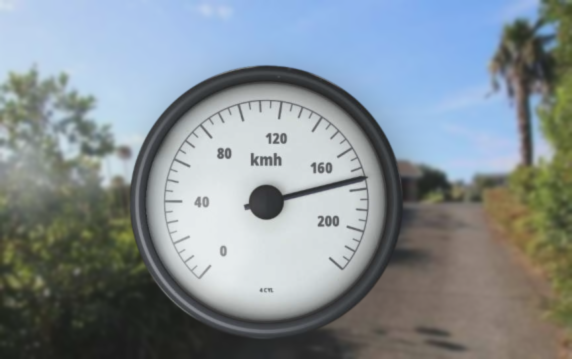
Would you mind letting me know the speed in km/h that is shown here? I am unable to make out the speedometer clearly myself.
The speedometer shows 175 km/h
